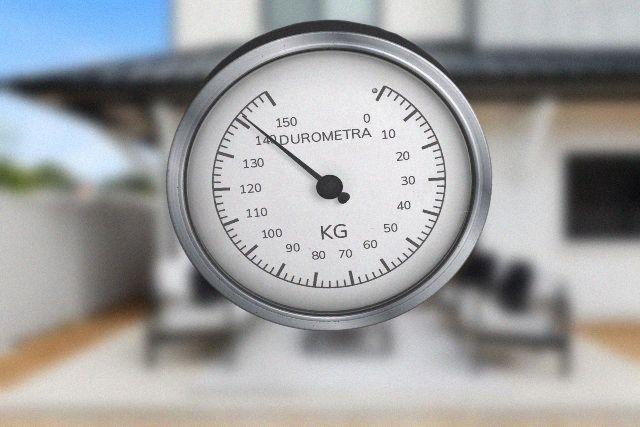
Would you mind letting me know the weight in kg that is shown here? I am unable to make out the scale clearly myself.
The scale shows 142 kg
